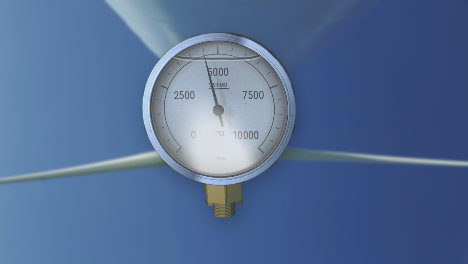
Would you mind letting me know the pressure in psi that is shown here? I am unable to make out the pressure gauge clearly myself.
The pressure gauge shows 4500 psi
